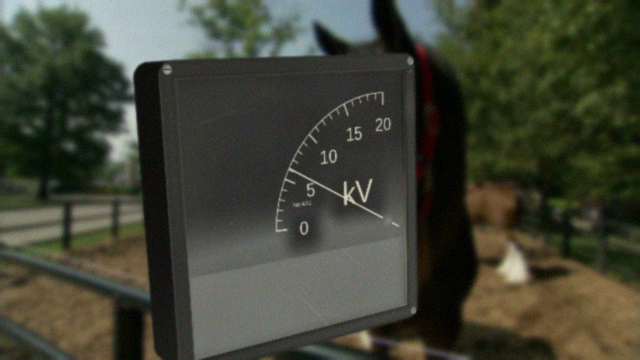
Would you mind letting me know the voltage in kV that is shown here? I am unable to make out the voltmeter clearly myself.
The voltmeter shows 6 kV
